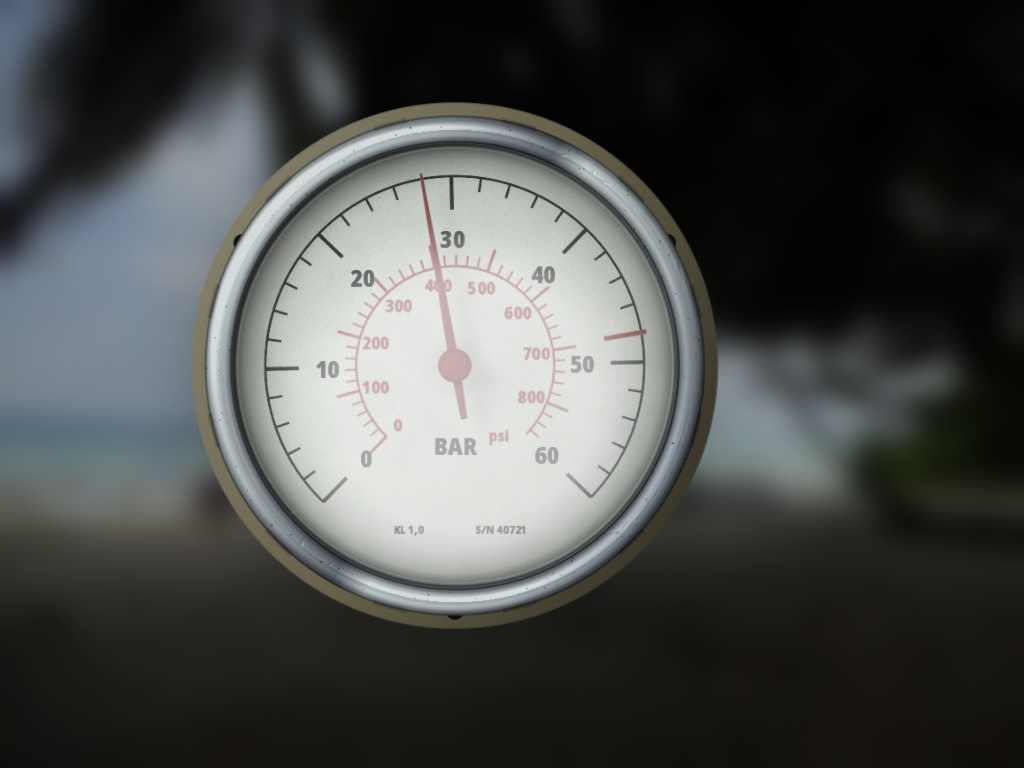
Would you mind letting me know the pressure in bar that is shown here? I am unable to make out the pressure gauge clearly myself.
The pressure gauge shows 28 bar
